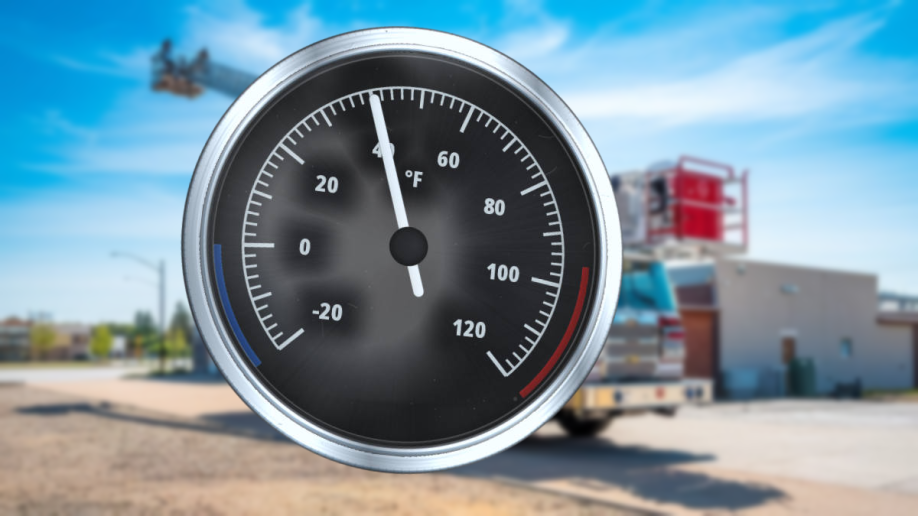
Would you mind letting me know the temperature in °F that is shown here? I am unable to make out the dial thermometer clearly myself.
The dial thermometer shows 40 °F
